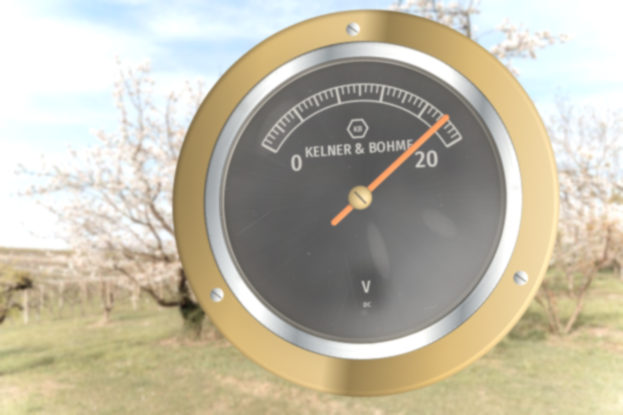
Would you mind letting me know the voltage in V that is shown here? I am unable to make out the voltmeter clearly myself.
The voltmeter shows 18 V
